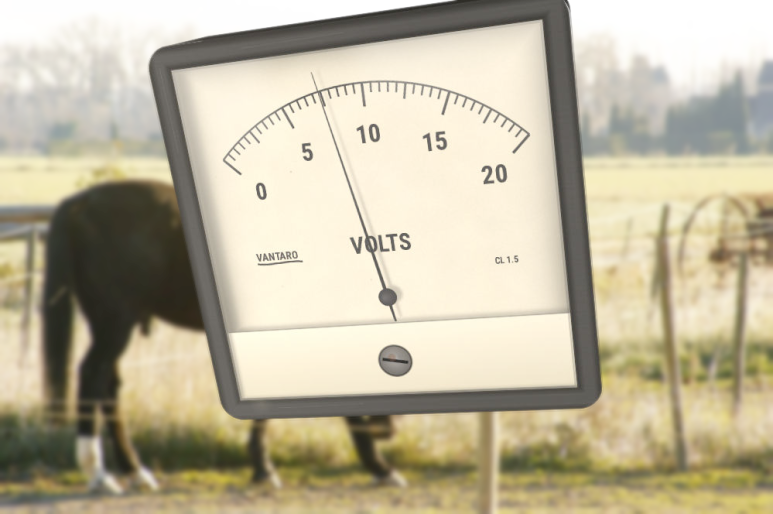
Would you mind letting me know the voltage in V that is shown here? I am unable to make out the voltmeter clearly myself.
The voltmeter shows 7.5 V
